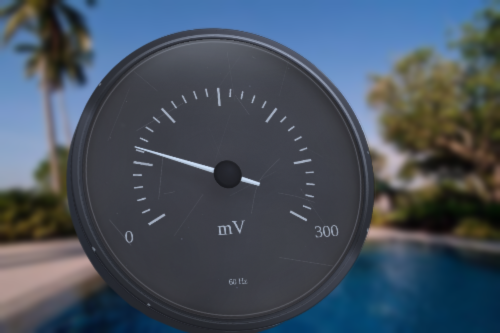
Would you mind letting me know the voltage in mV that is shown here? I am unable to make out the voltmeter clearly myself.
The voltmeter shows 60 mV
